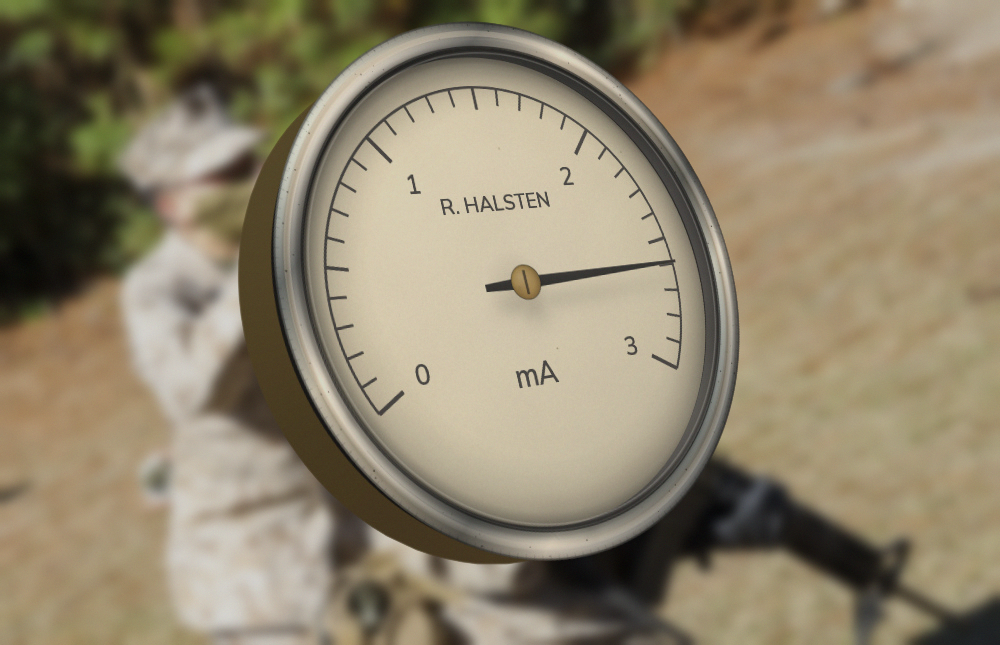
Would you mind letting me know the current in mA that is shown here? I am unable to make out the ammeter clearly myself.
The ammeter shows 2.6 mA
